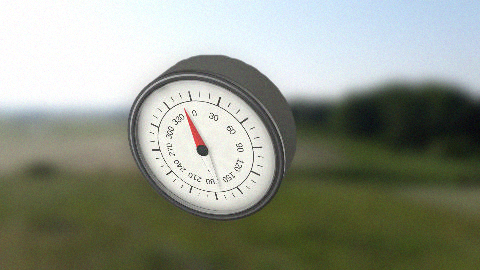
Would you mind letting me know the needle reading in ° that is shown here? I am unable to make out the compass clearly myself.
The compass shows 350 °
